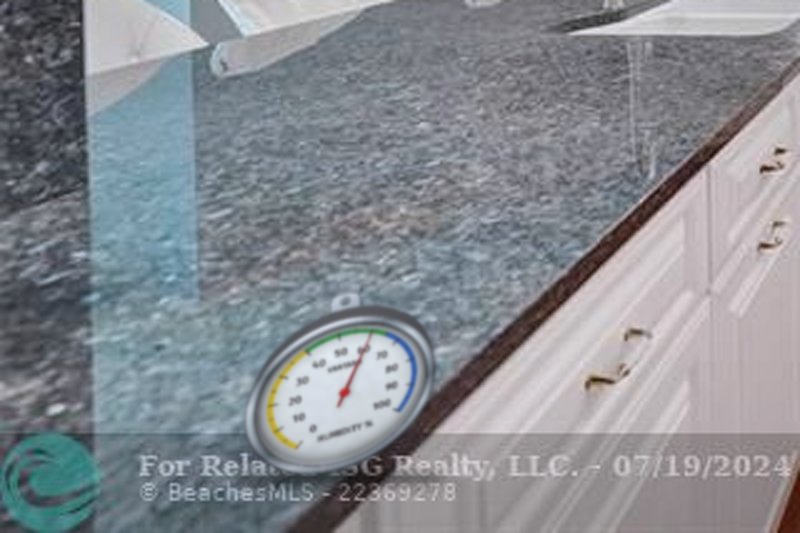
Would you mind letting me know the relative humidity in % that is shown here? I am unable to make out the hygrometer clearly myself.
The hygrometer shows 60 %
